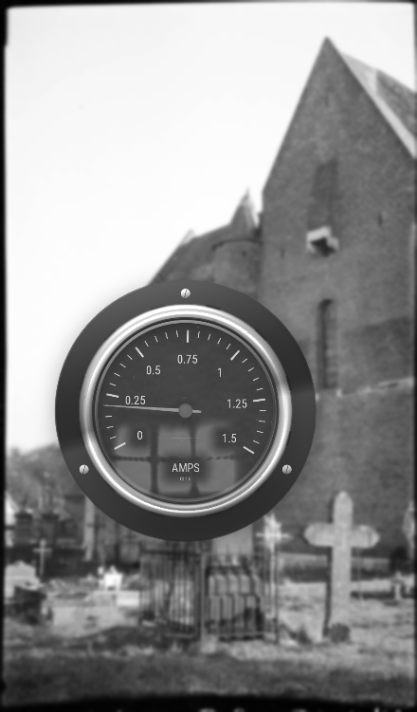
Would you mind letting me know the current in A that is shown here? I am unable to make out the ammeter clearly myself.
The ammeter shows 0.2 A
